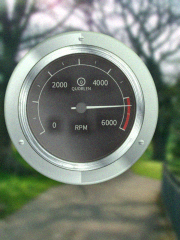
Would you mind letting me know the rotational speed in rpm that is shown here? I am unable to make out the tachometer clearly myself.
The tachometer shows 5250 rpm
